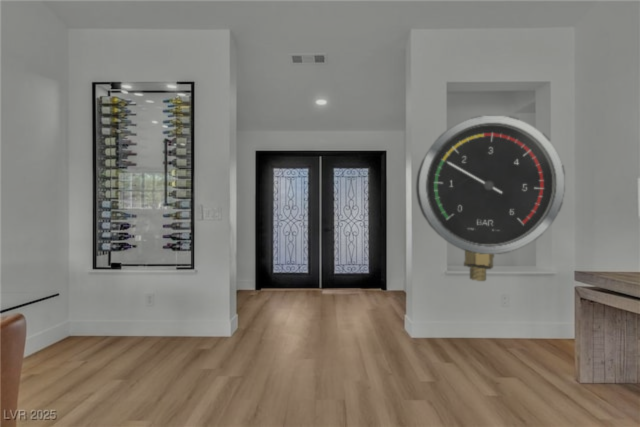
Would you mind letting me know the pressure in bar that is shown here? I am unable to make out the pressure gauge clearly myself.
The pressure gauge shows 1.6 bar
